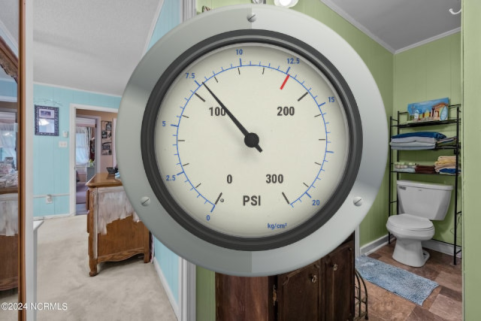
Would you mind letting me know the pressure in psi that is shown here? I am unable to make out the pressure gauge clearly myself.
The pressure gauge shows 110 psi
